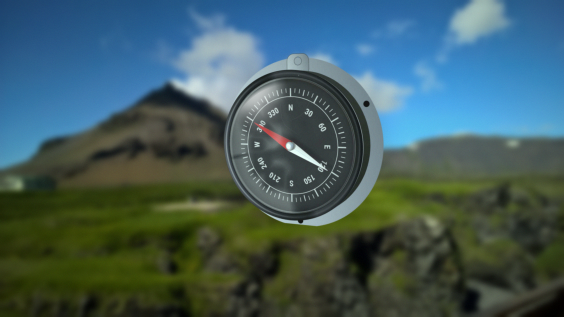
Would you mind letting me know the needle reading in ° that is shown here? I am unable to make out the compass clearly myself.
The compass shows 300 °
